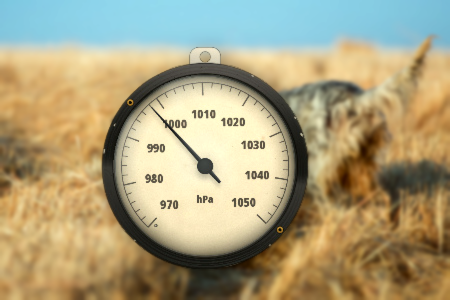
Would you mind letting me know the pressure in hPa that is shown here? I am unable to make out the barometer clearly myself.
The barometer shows 998 hPa
